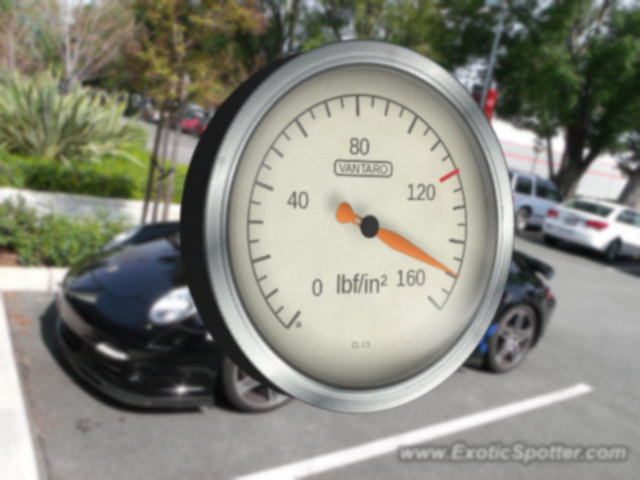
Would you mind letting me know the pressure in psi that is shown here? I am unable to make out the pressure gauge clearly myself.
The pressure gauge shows 150 psi
